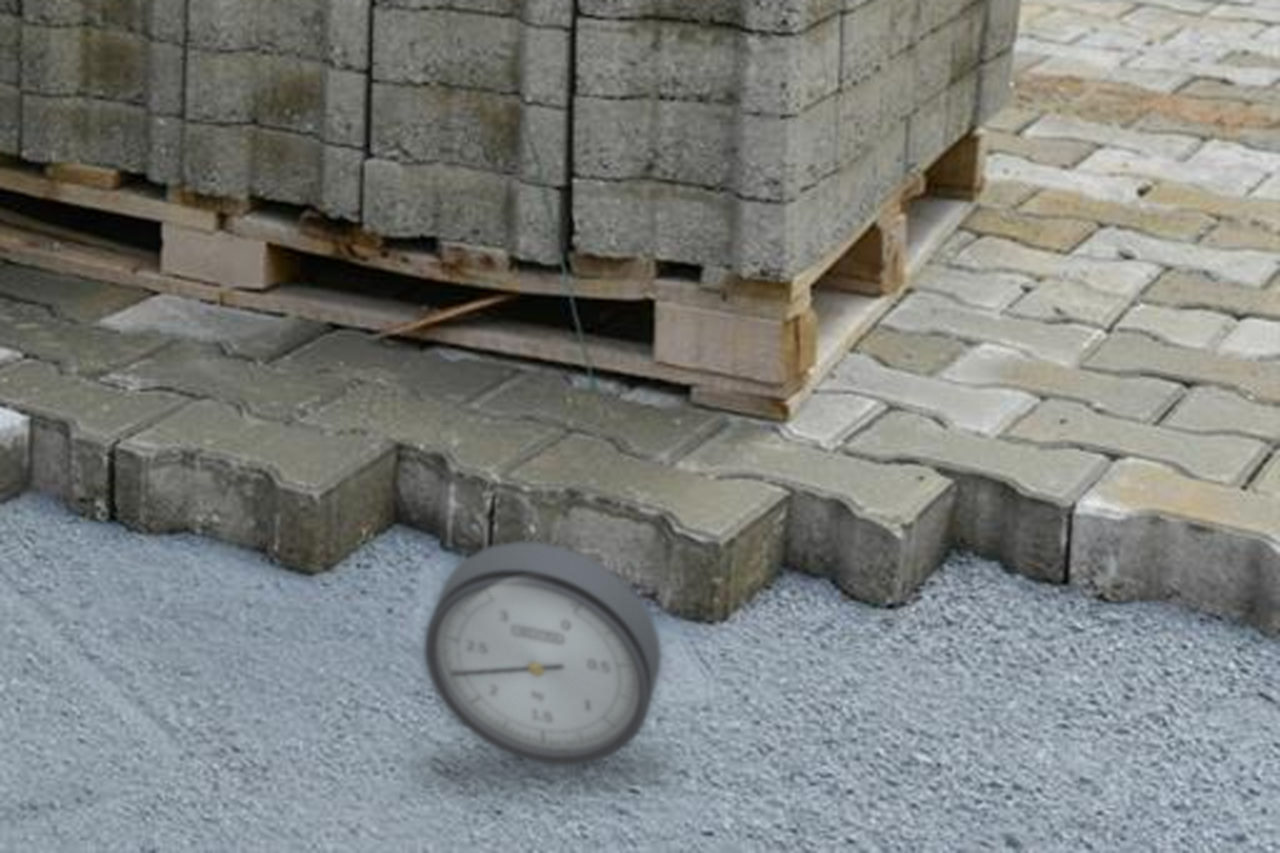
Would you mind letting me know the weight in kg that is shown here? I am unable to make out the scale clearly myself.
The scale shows 2.25 kg
